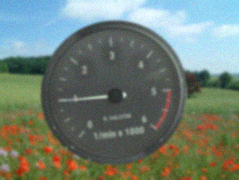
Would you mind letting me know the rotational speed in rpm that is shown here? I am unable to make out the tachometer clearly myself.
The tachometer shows 1000 rpm
